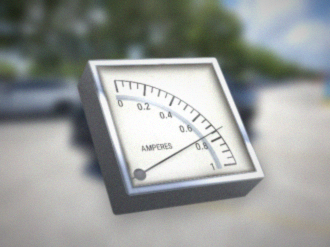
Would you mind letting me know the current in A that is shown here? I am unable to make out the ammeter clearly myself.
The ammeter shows 0.75 A
